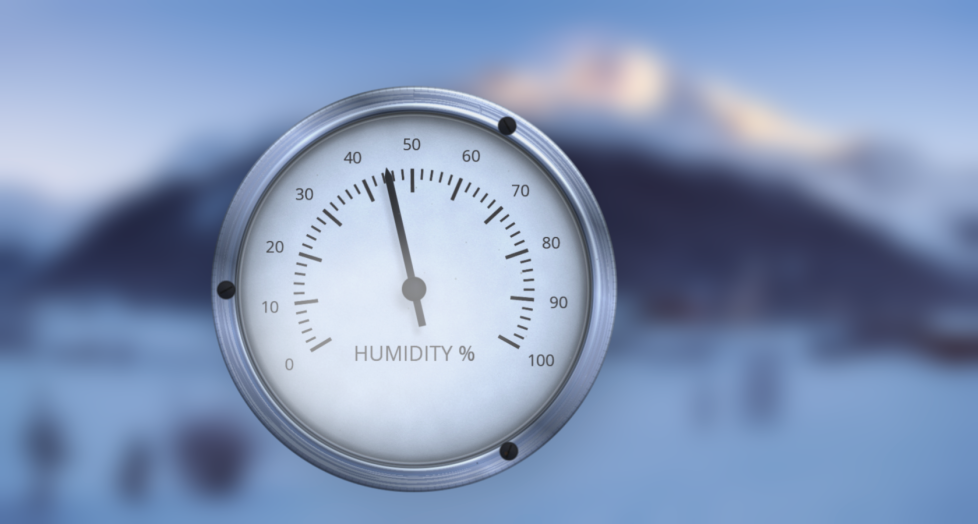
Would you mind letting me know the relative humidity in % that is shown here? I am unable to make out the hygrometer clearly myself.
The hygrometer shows 45 %
